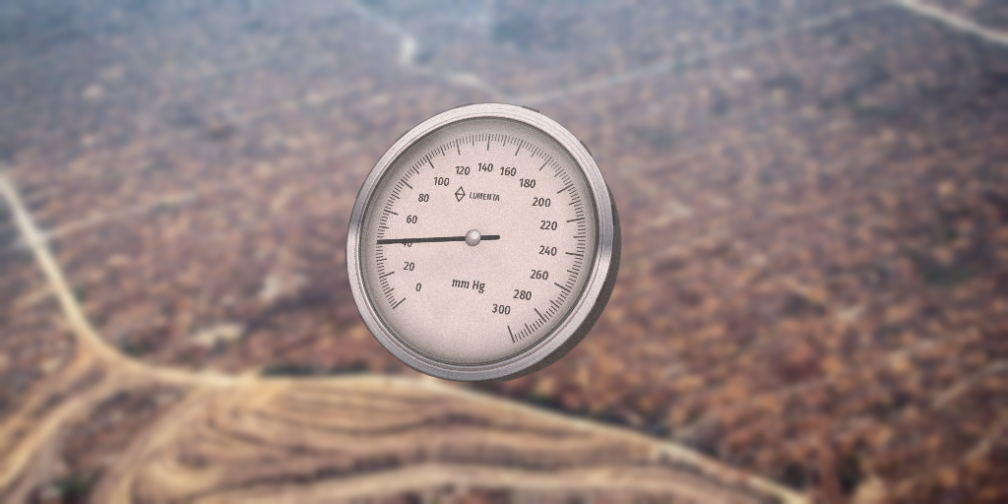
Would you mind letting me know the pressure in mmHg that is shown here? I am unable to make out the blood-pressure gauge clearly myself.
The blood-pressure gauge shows 40 mmHg
